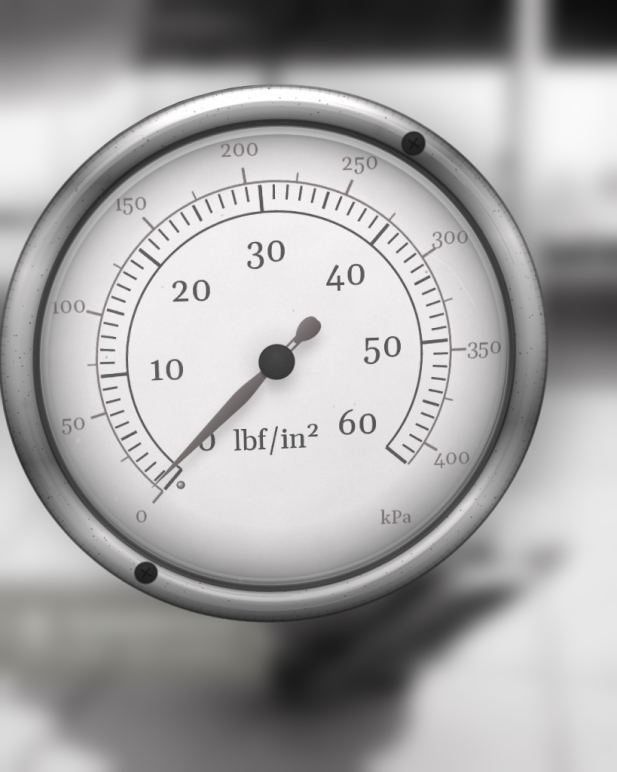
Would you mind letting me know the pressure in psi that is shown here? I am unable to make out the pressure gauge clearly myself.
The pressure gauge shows 1 psi
